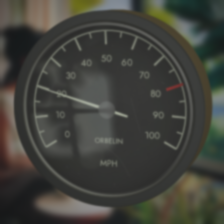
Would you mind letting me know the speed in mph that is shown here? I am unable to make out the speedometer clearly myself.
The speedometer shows 20 mph
